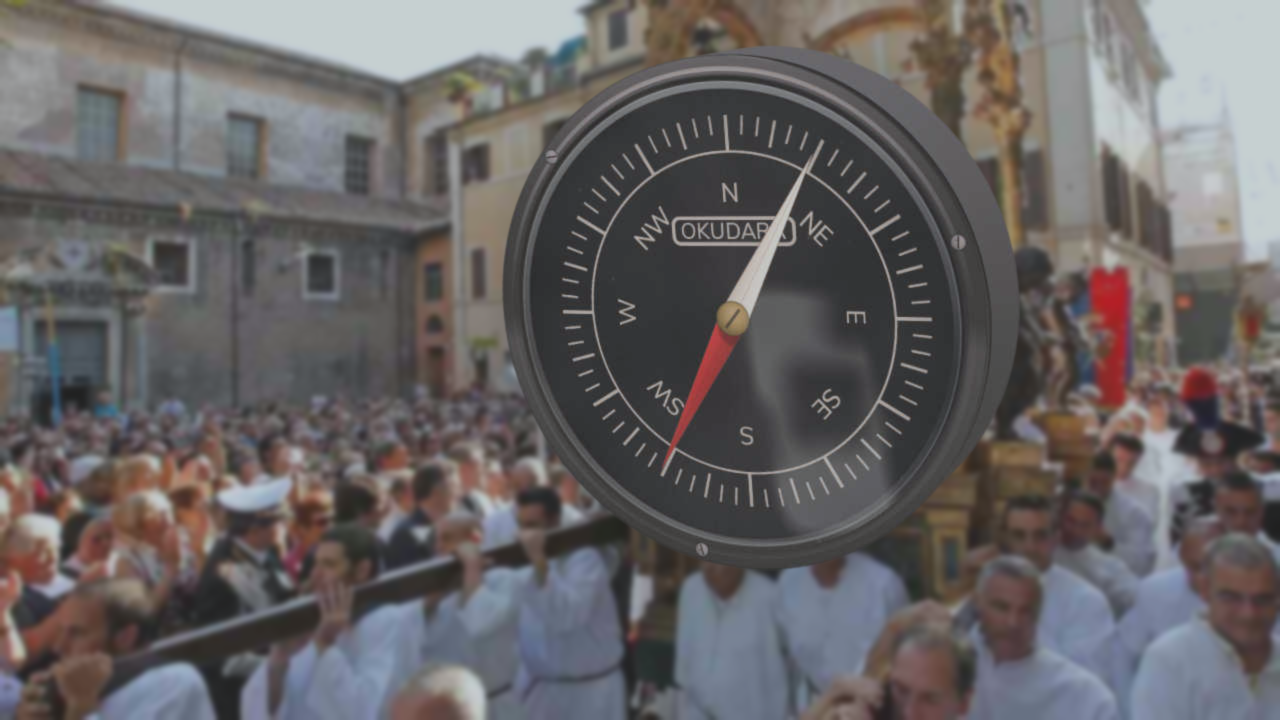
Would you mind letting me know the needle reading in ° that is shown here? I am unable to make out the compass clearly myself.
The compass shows 210 °
